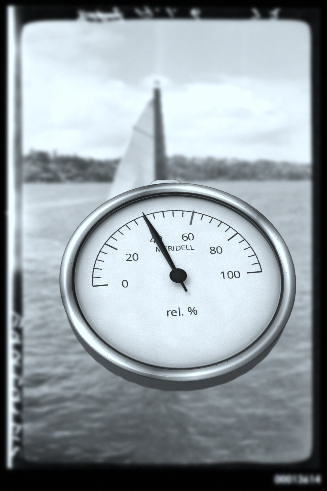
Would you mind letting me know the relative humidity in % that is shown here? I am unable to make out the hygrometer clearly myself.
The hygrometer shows 40 %
